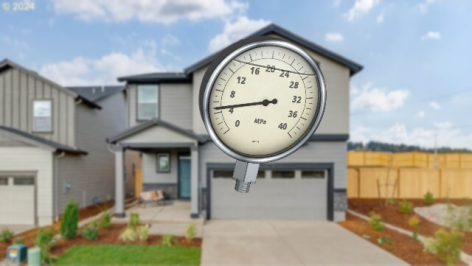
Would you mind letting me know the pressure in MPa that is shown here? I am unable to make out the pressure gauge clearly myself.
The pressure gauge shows 5 MPa
